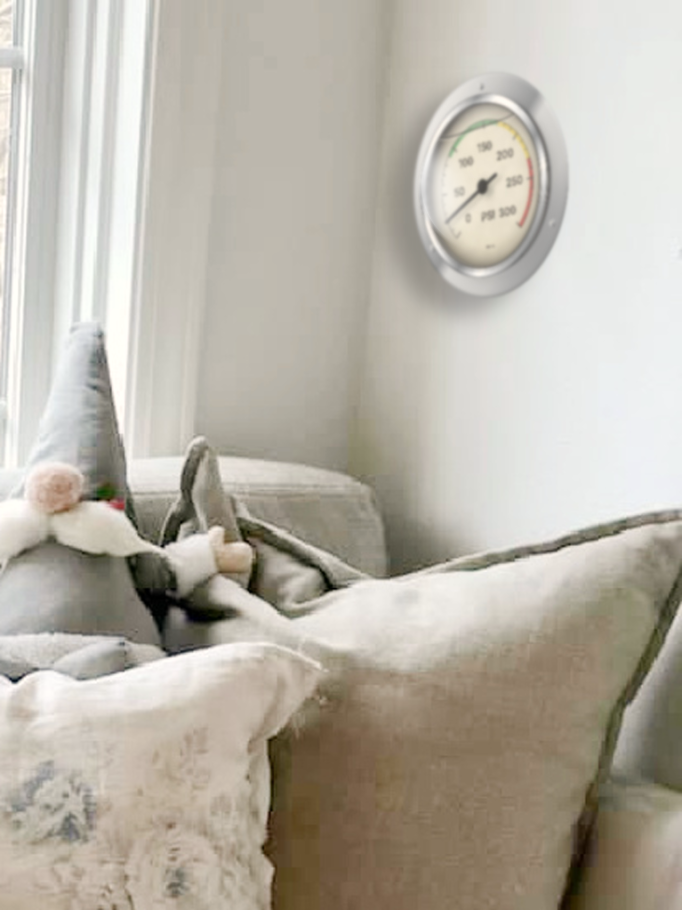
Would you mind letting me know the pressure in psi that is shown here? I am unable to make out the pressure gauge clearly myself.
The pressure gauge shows 20 psi
